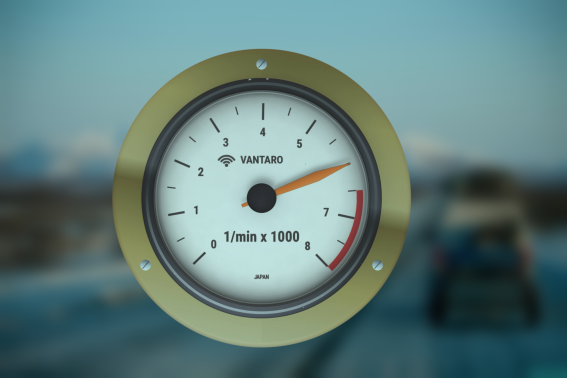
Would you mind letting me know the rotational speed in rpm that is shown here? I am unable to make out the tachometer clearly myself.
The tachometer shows 6000 rpm
